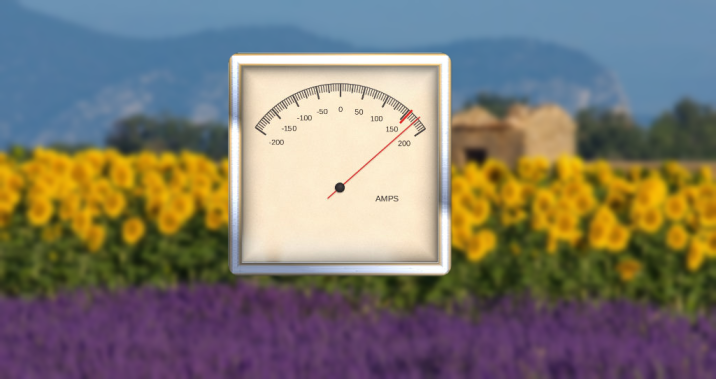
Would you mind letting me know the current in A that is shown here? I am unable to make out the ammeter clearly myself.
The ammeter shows 175 A
